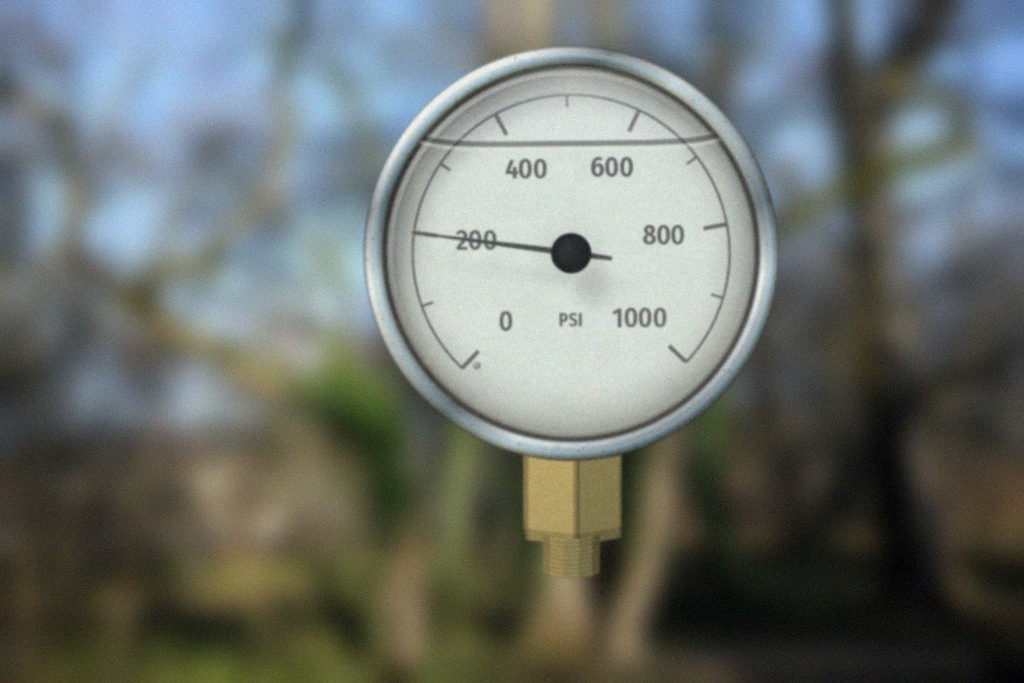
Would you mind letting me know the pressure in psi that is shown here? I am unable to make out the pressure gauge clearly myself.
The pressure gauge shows 200 psi
